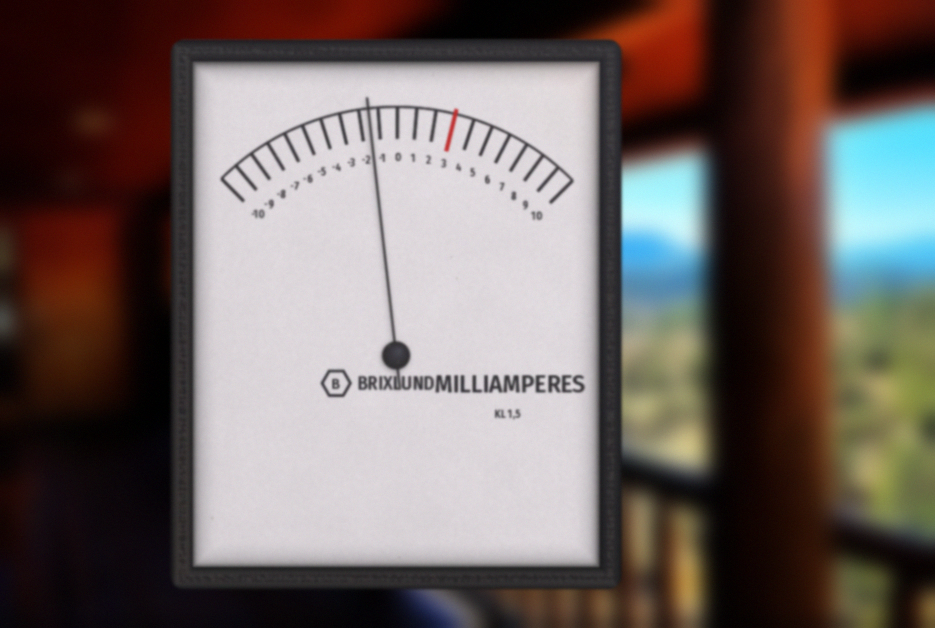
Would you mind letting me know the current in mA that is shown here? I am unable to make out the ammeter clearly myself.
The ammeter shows -1.5 mA
